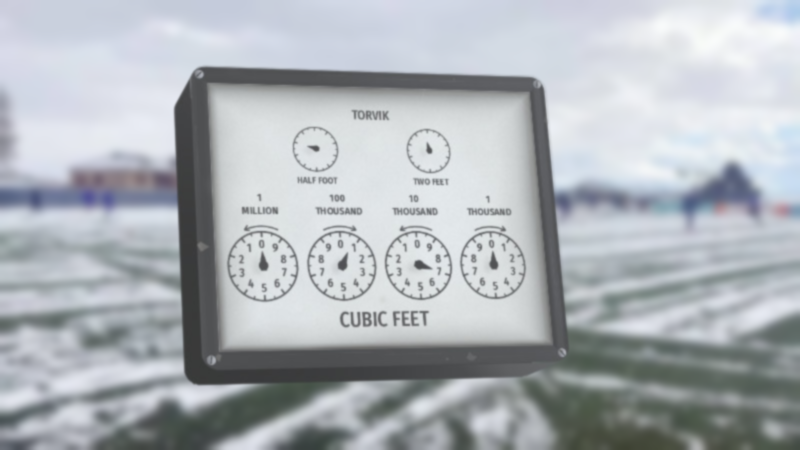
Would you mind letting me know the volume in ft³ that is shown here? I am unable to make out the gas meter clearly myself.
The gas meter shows 7000 ft³
